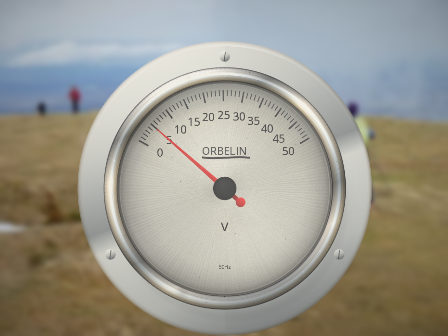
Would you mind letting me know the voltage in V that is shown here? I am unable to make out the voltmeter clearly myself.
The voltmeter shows 5 V
